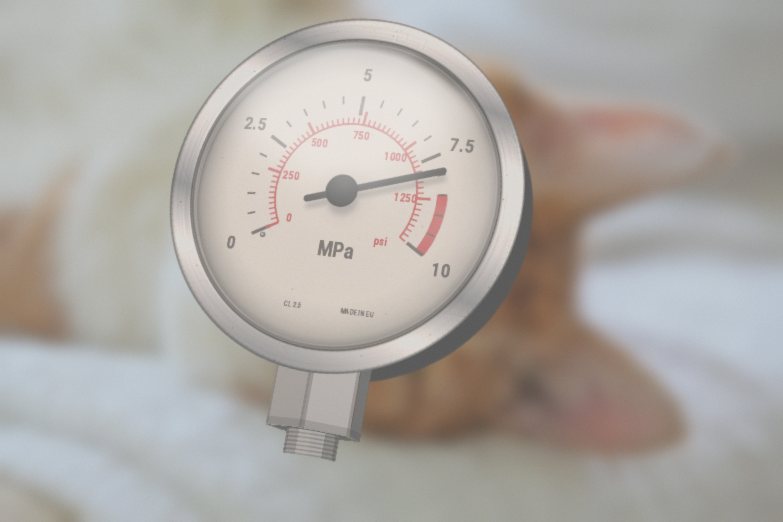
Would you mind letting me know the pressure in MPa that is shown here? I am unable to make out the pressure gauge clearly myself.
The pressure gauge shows 8 MPa
